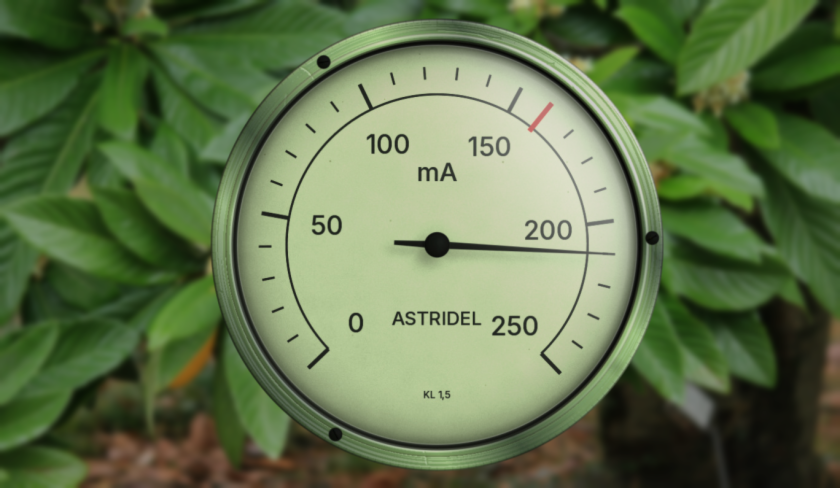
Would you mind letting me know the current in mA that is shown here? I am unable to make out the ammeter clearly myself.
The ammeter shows 210 mA
